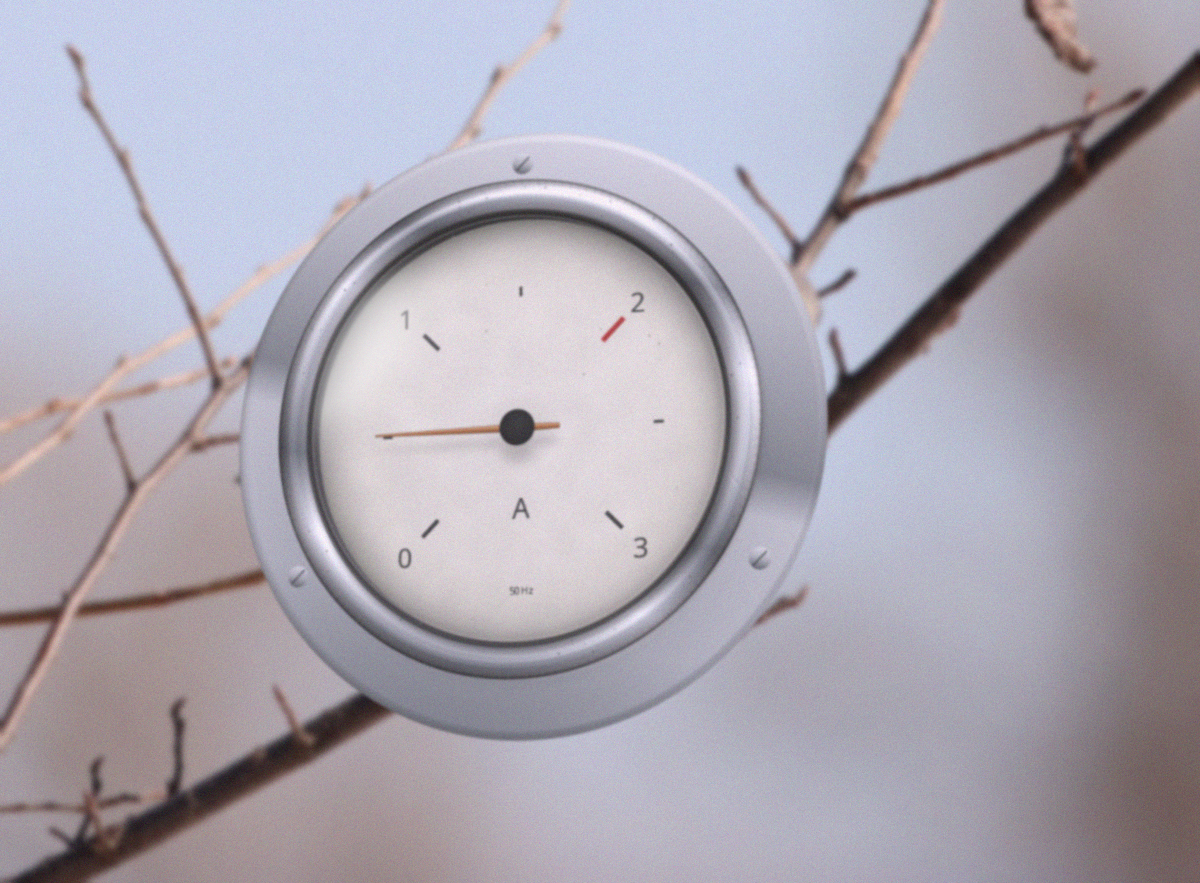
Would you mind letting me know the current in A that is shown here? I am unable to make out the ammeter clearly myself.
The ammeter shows 0.5 A
